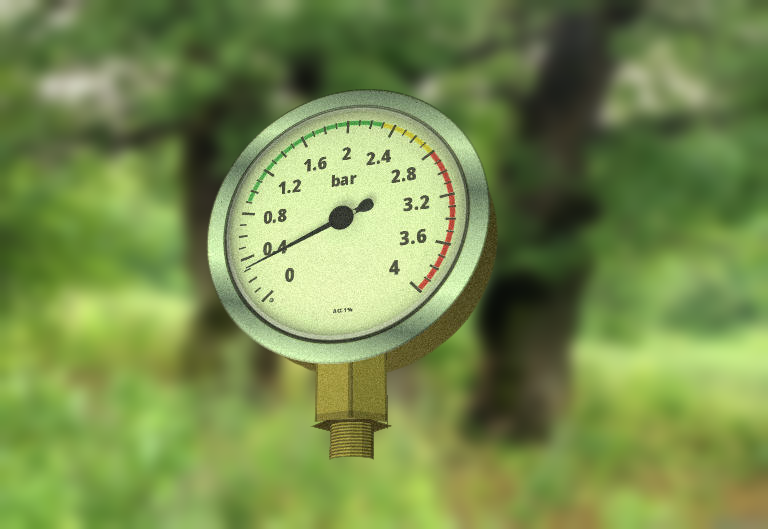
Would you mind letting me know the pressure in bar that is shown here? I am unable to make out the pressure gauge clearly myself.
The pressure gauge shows 0.3 bar
